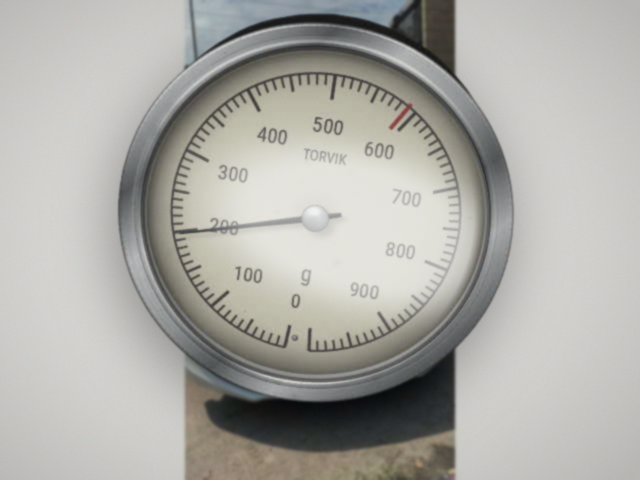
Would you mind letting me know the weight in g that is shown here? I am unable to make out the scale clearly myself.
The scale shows 200 g
